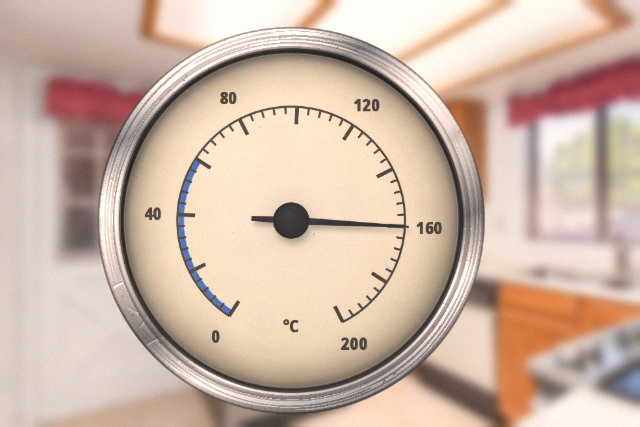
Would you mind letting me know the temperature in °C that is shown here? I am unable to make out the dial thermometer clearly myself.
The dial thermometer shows 160 °C
